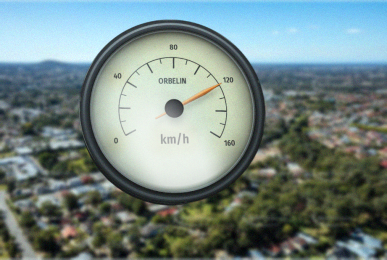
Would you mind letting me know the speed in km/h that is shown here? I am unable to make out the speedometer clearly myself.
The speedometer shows 120 km/h
